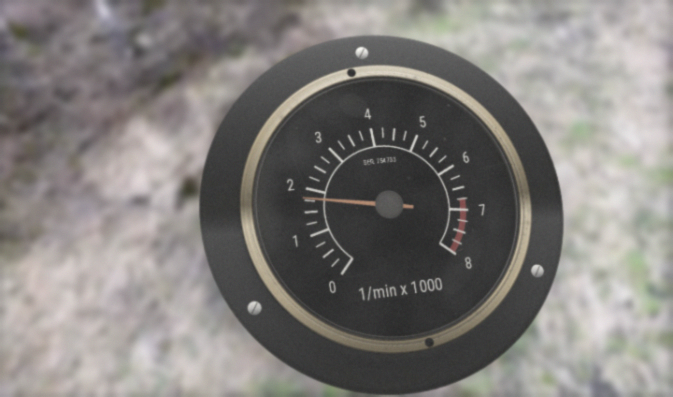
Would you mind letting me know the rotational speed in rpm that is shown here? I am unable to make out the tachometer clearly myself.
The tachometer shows 1750 rpm
